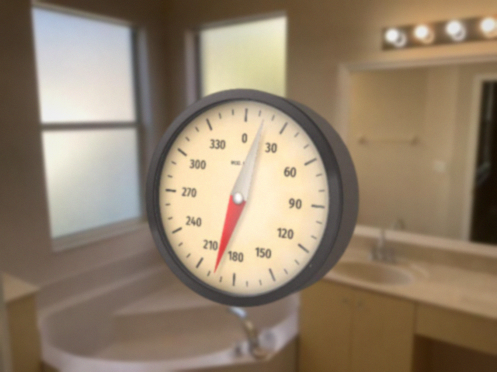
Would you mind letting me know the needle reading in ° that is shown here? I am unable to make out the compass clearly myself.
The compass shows 195 °
